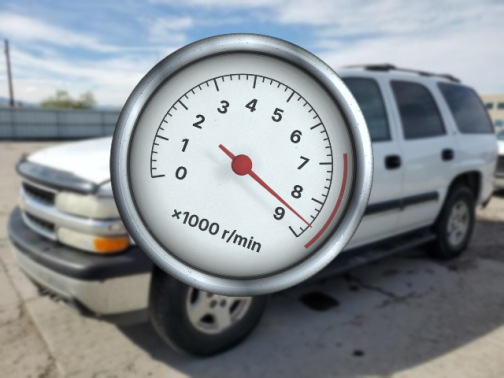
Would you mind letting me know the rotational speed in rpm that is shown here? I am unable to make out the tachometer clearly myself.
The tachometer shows 8600 rpm
